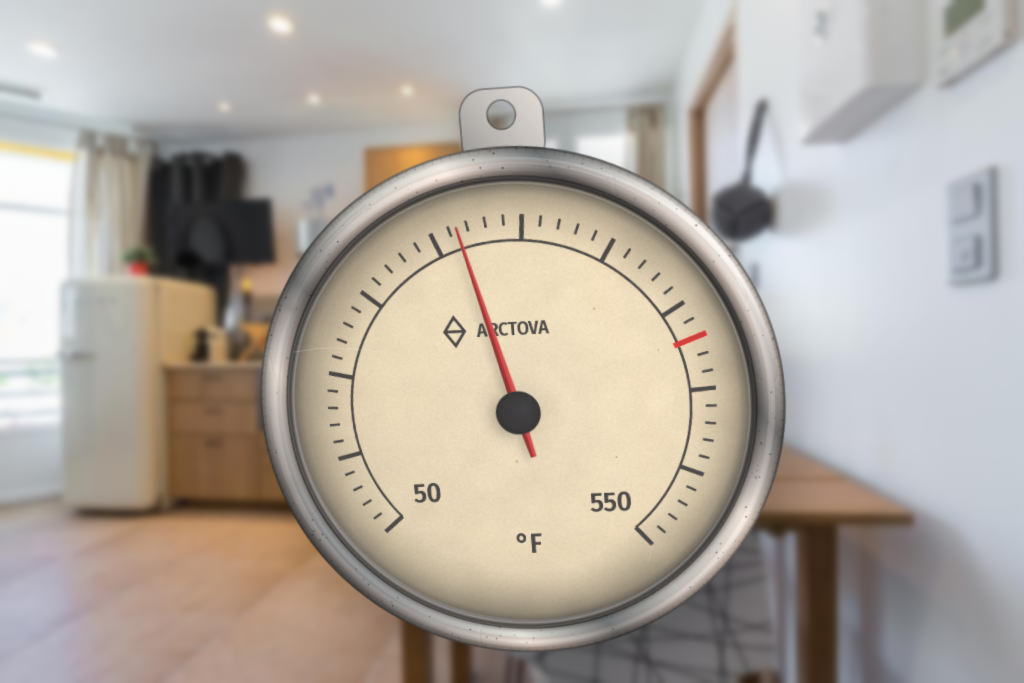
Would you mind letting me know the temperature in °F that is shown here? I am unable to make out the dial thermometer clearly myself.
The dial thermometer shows 265 °F
